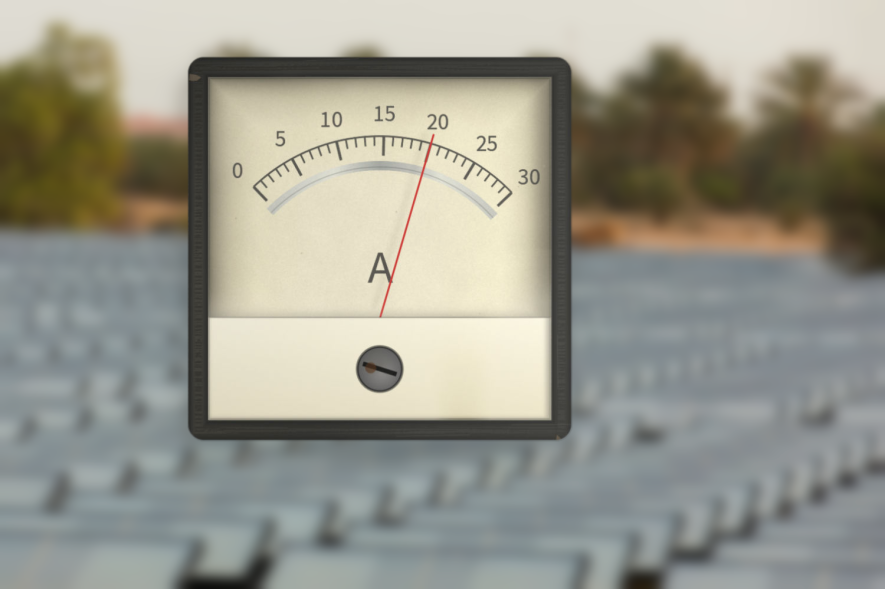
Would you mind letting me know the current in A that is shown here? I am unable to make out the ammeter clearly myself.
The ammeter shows 20 A
